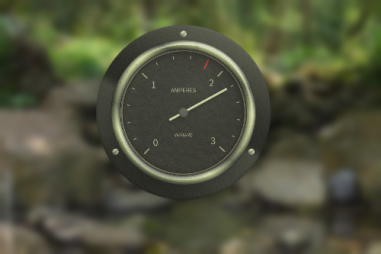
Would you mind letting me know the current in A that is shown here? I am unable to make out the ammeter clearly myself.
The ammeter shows 2.2 A
